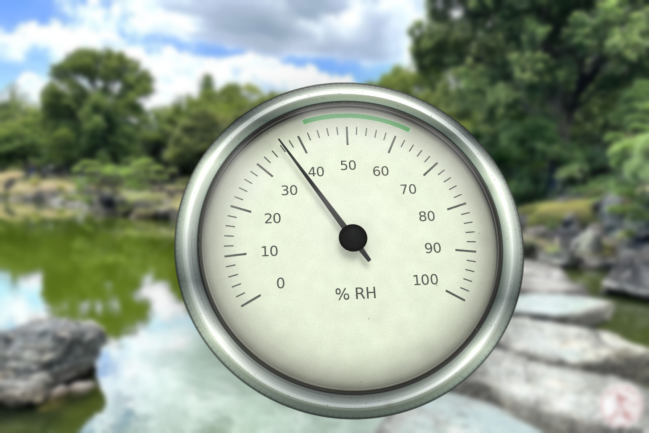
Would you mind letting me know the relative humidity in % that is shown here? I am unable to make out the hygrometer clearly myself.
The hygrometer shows 36 %
